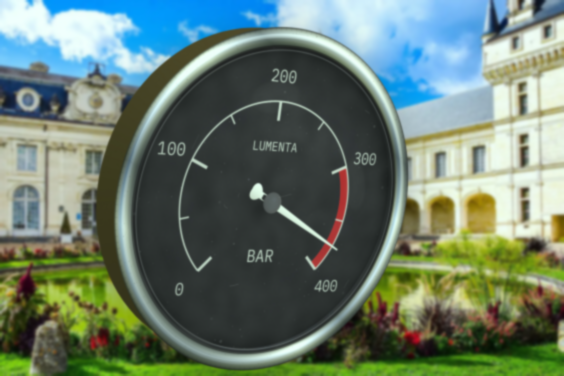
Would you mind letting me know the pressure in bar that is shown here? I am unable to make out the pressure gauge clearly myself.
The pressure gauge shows 375 bar
